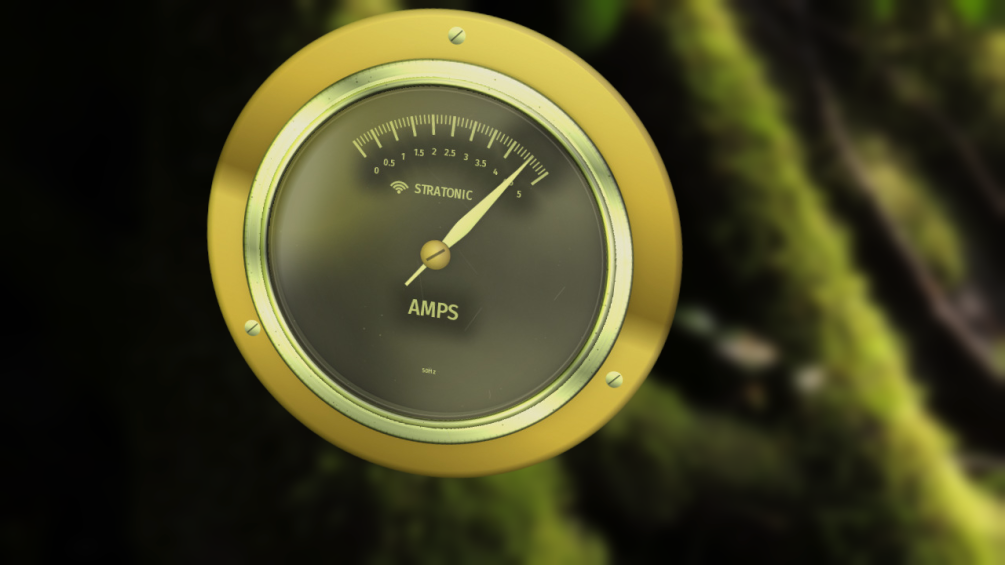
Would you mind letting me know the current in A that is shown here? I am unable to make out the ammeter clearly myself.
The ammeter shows 4.5 A
